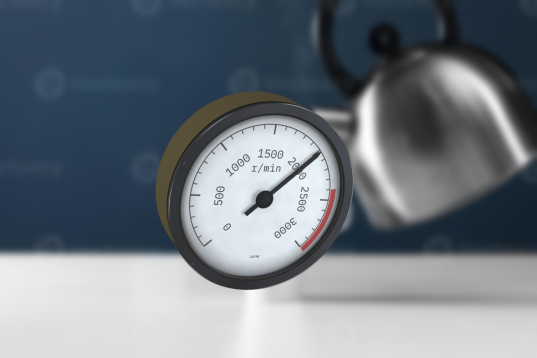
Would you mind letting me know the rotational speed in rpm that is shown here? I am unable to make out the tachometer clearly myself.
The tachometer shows 2000 rpm
